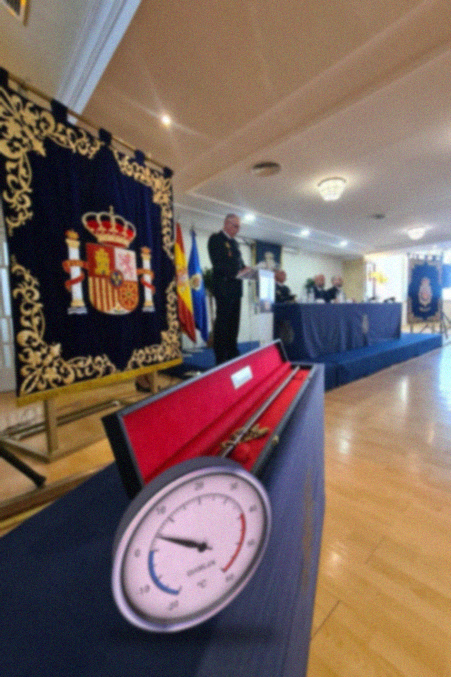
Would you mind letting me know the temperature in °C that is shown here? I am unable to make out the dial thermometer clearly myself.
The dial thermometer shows 5 °C
